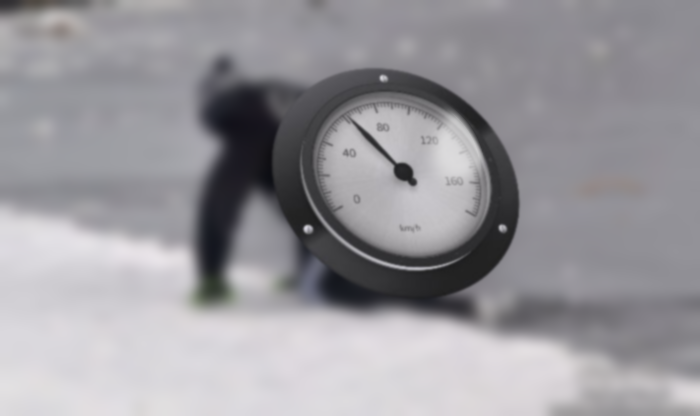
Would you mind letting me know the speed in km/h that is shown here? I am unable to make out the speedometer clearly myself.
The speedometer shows 60 km/h
